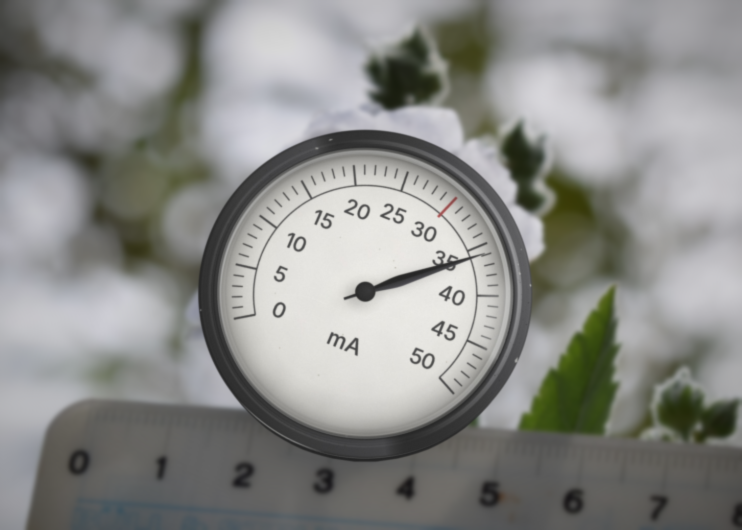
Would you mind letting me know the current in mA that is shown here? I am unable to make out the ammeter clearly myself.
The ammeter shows 36 mA
